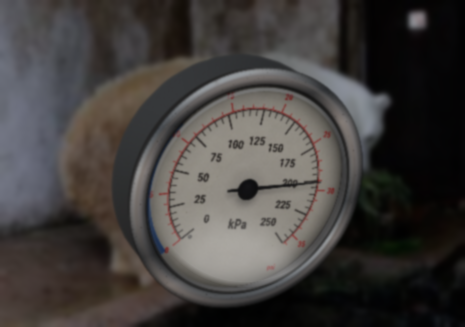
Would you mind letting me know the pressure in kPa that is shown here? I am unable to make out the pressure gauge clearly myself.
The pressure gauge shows 200 kPa
